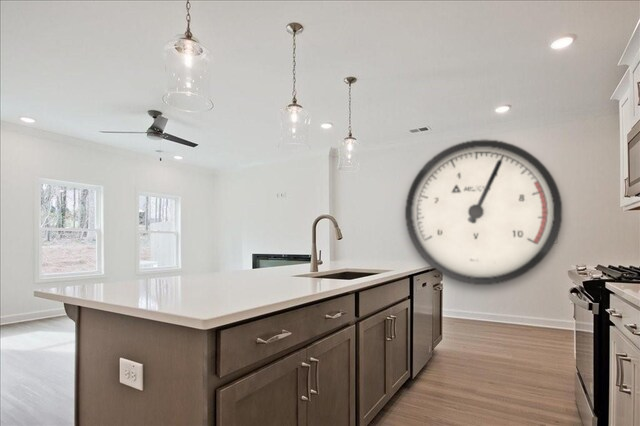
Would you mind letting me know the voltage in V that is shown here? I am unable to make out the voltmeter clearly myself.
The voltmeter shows 6 V
